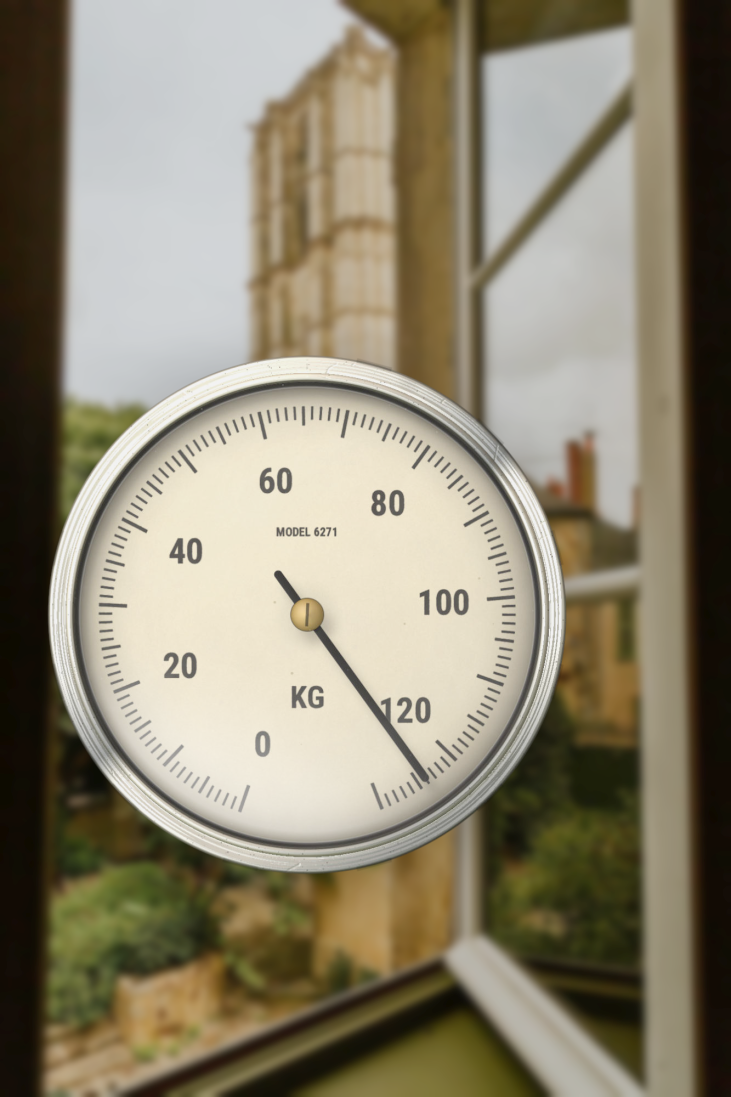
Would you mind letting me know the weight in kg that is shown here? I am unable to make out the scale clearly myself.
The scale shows 124 kg
